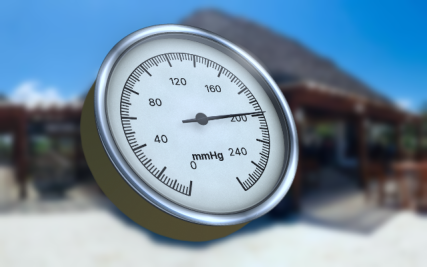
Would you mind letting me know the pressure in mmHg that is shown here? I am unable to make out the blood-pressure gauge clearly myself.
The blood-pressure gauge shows 200 mmHg
